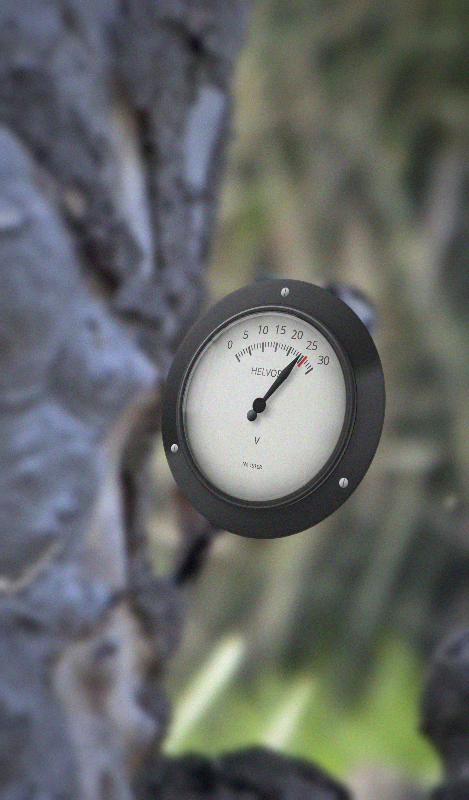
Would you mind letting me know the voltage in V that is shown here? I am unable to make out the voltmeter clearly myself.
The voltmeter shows 25 V
